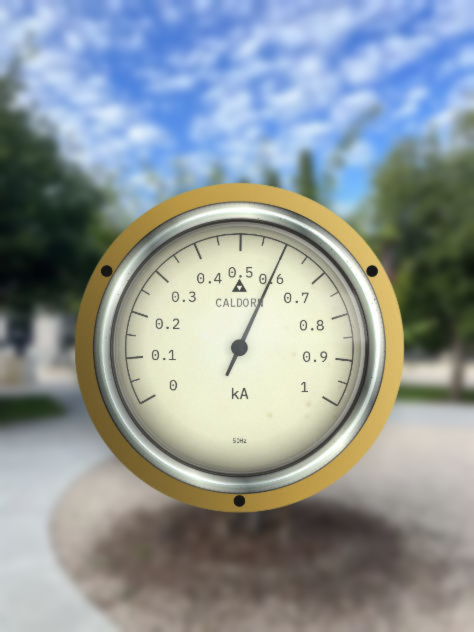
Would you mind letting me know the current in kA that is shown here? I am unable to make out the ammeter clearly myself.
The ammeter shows 0.6 kA
